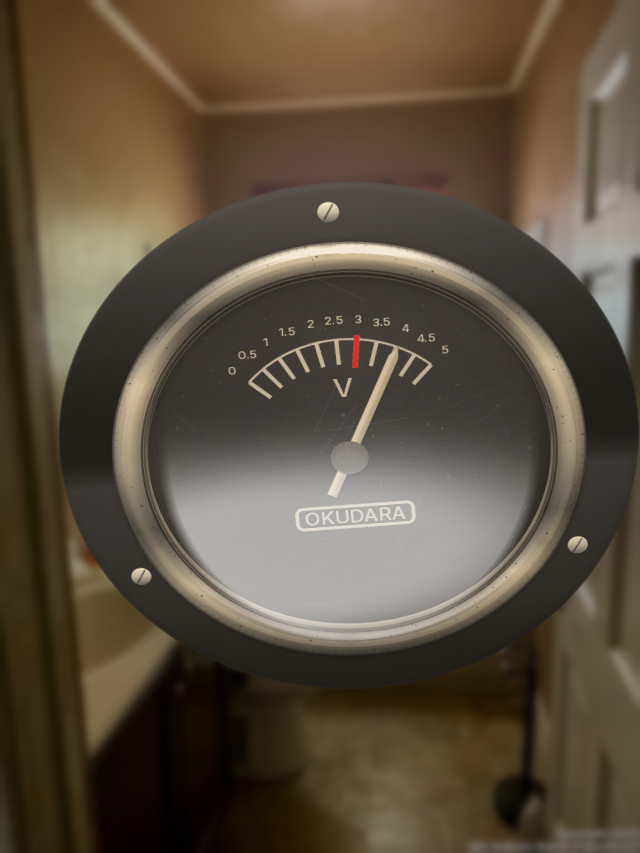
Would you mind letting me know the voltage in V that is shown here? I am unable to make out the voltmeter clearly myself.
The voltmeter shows 4 V
